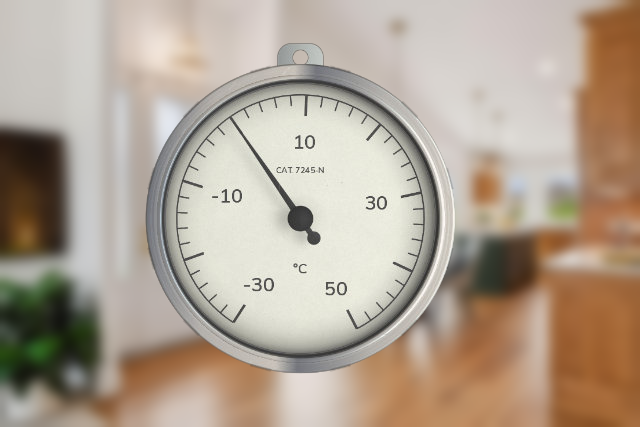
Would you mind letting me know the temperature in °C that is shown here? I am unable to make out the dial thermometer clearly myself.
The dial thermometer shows 0 °C
